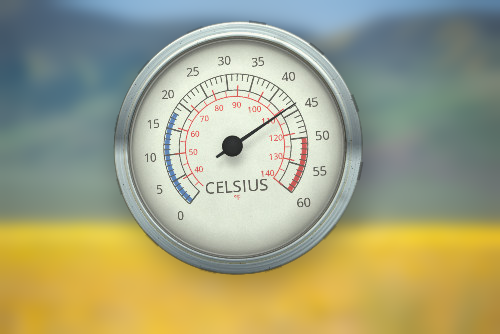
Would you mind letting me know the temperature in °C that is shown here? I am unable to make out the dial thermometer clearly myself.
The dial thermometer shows 44 °C
